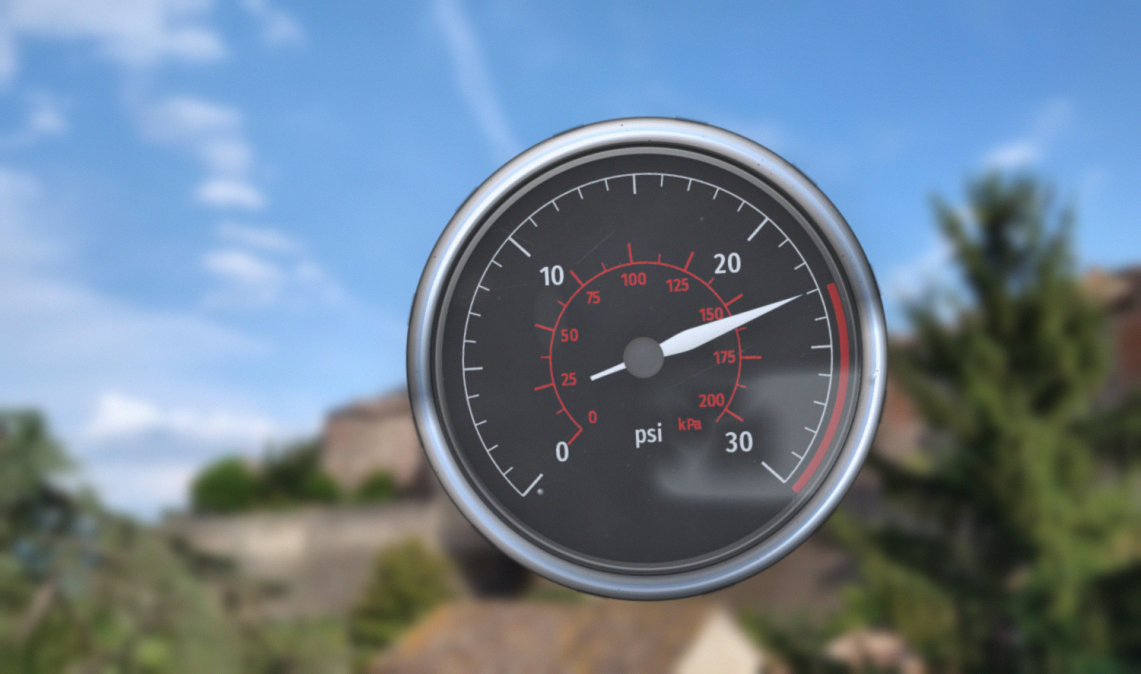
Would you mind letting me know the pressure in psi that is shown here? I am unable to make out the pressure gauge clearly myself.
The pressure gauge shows 23 psi
